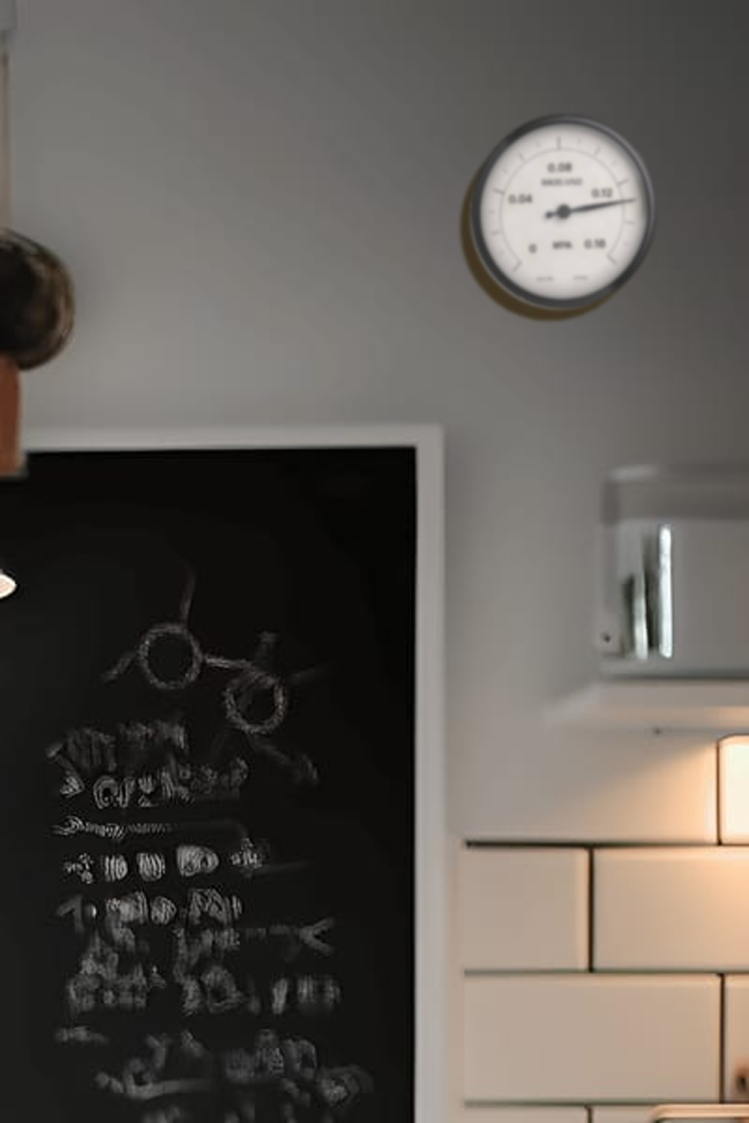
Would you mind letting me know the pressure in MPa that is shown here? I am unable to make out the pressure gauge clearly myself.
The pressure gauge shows 0.13 MPa
